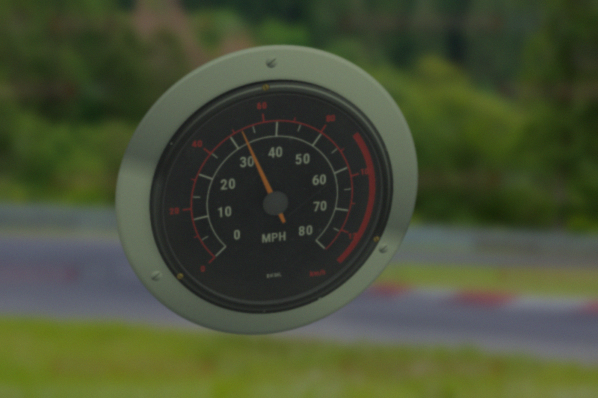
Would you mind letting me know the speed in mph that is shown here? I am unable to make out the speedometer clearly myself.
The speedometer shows 32.5 mph
